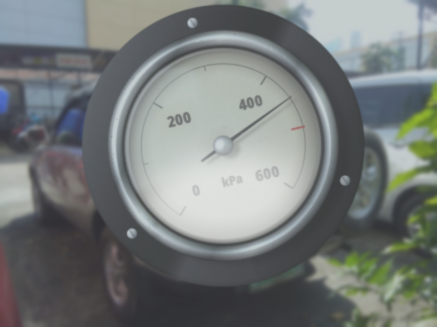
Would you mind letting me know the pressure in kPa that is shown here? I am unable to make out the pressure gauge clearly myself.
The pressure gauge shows 450 kPa
